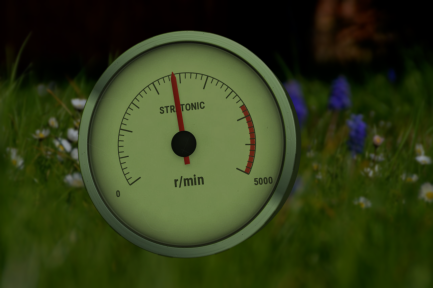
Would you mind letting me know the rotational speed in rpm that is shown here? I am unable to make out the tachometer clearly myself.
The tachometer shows 2400 rpm
